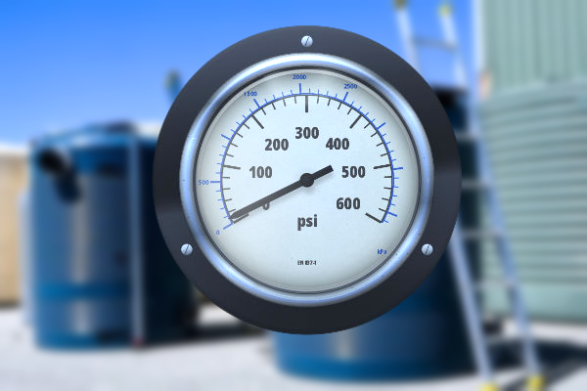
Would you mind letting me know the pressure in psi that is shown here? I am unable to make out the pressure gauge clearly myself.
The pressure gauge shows 10 psi
